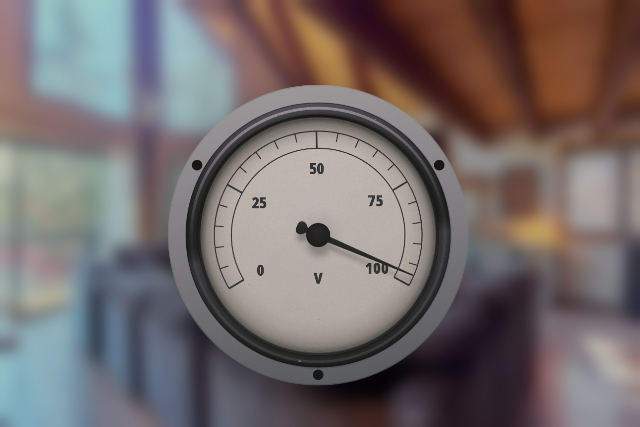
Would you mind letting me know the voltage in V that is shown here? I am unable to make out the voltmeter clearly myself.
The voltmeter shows 97.5 V
